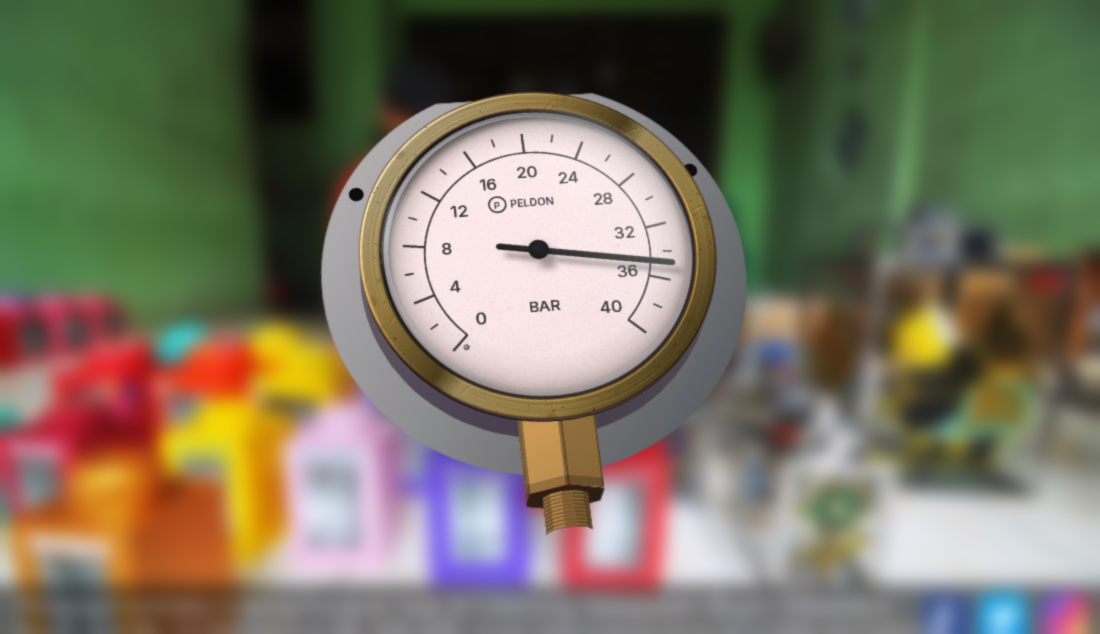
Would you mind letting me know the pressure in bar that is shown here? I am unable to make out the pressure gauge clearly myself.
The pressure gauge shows 35 bar
